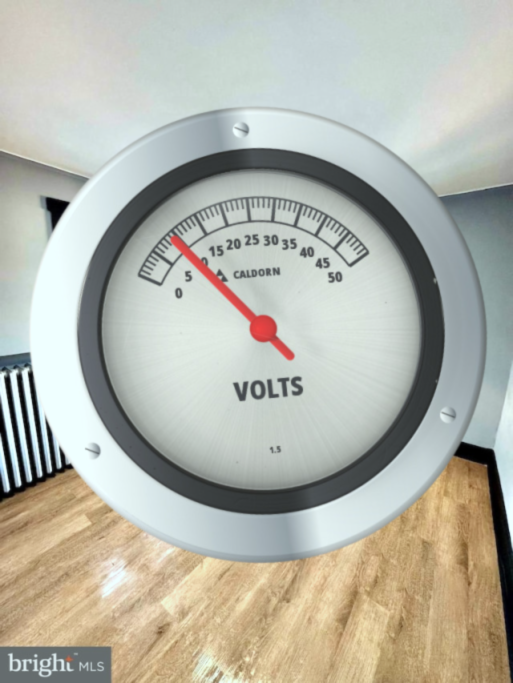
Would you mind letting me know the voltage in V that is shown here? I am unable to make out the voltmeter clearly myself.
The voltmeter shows 9 V
